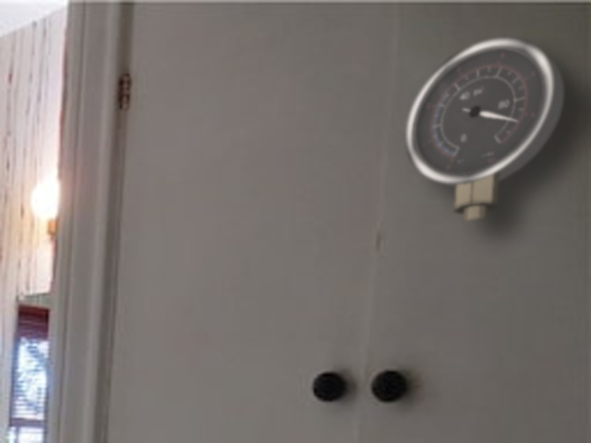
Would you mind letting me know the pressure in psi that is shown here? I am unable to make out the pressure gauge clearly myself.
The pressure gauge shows 90 psi
